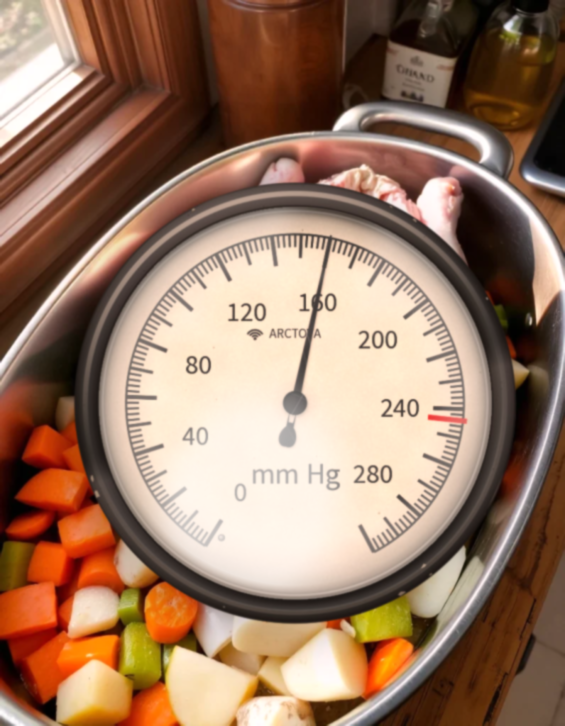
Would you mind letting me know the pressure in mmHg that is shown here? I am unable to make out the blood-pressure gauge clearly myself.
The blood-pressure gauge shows 160 mmHg
